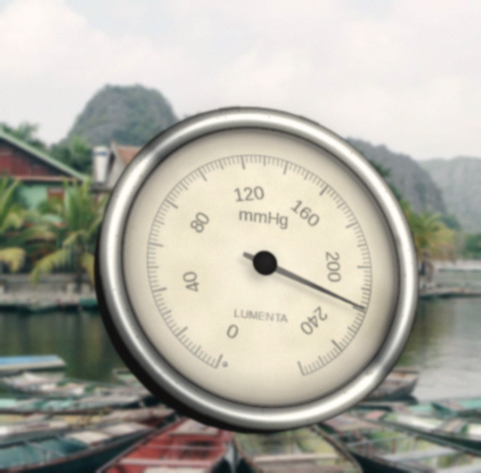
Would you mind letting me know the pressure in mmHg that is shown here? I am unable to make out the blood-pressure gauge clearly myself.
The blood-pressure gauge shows 220 mmHg
